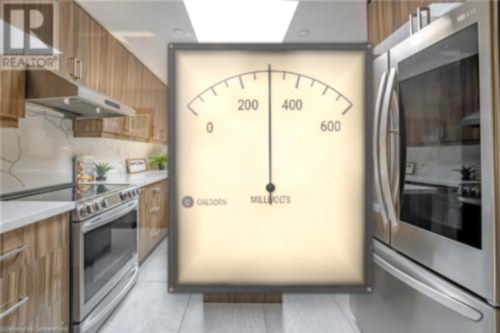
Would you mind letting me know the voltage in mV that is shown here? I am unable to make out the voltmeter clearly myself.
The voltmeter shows 300 mV
